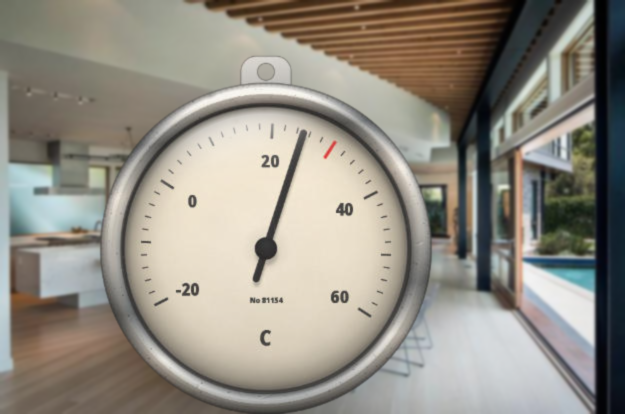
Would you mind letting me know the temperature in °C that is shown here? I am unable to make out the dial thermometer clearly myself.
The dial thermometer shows 25 °C
